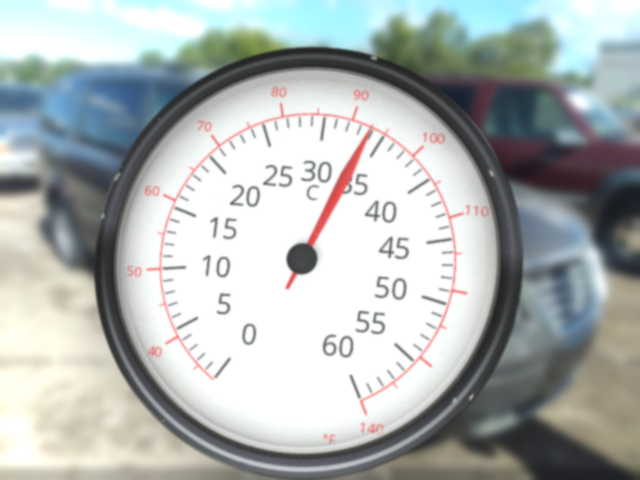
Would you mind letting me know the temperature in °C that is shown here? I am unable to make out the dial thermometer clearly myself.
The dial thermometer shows 34 °C
